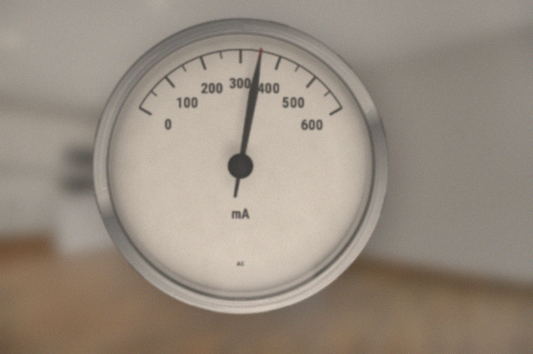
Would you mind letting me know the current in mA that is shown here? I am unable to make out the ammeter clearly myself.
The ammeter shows 350 mA
